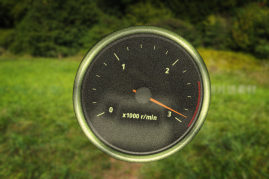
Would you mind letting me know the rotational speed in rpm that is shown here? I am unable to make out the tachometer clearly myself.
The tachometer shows 2900 rpm
